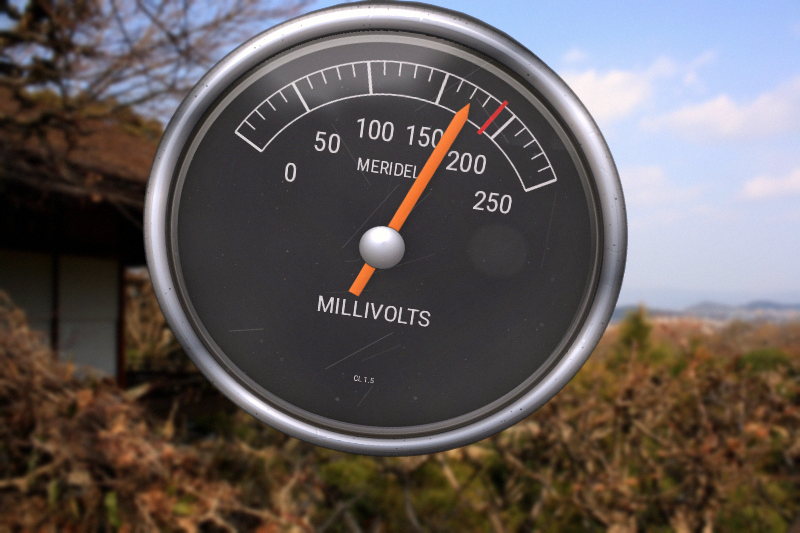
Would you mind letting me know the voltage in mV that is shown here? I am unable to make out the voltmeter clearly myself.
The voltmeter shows 170 mV
